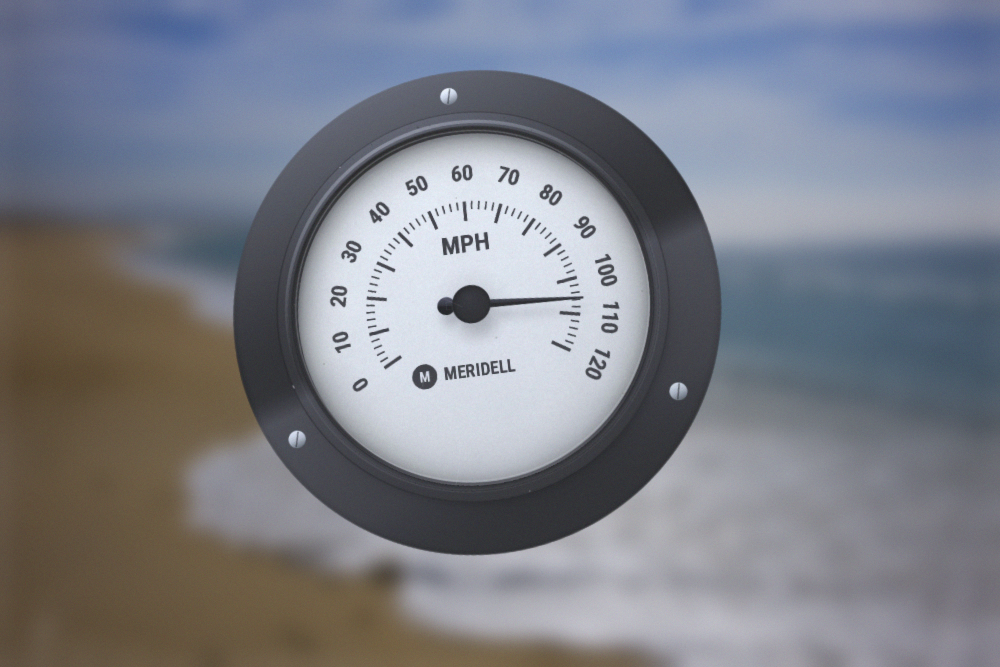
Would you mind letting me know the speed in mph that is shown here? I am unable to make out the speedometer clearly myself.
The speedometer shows 106 mph
